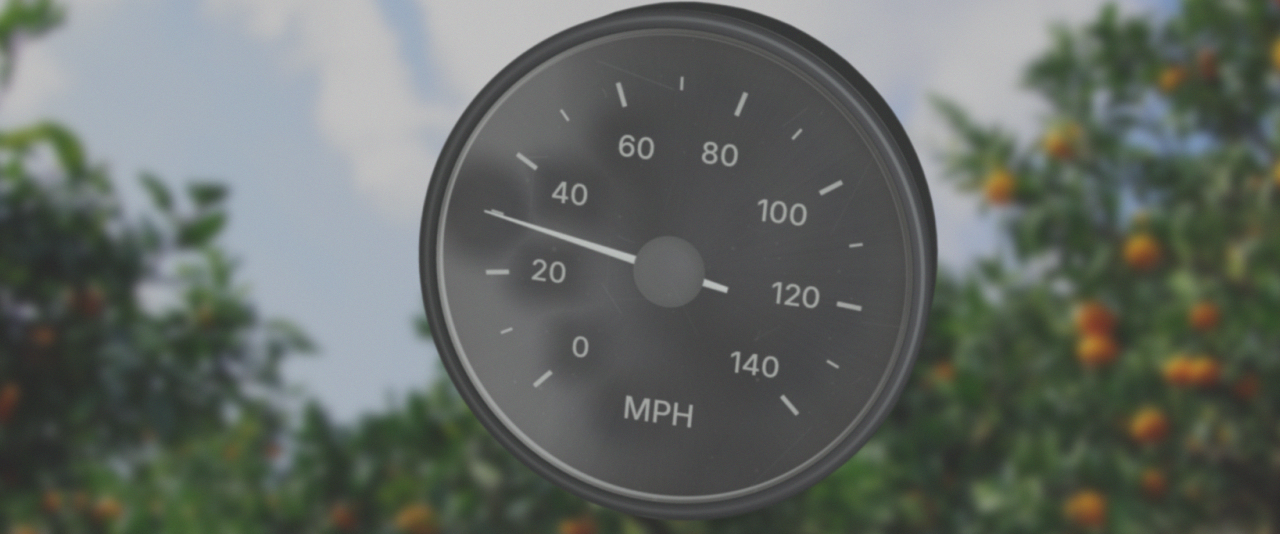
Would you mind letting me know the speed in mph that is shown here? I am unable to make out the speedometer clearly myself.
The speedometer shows 30 mph
